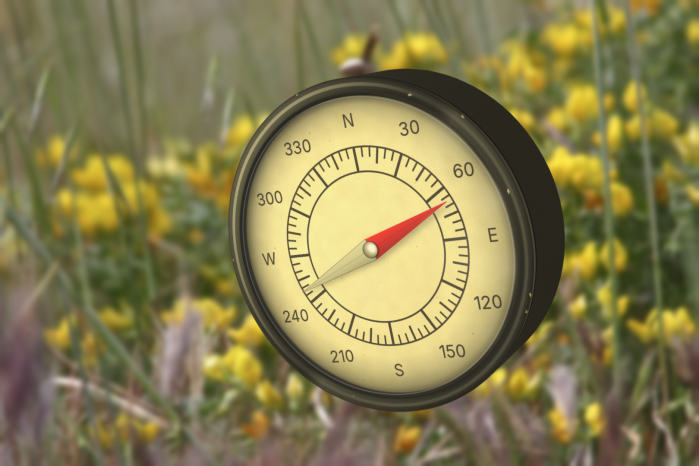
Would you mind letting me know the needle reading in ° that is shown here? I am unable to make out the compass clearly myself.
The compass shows 67.5 °
